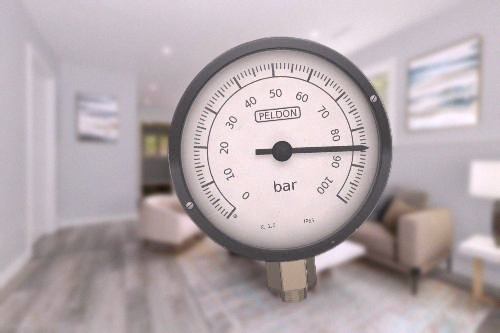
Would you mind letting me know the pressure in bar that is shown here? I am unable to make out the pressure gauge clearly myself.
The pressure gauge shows 85 bar
